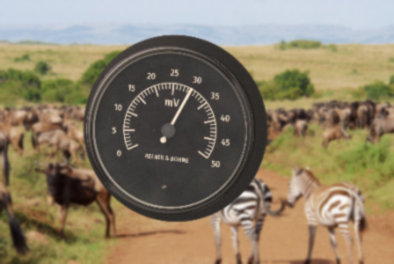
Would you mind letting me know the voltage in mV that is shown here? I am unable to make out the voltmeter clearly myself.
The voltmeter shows 30 mV
